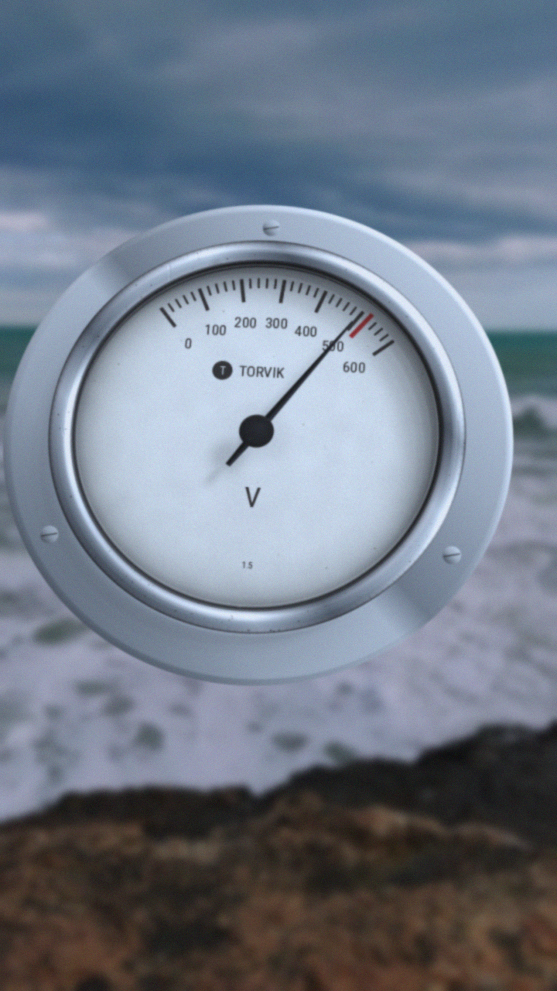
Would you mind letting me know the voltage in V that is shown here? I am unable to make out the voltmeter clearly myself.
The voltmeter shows 500 V
